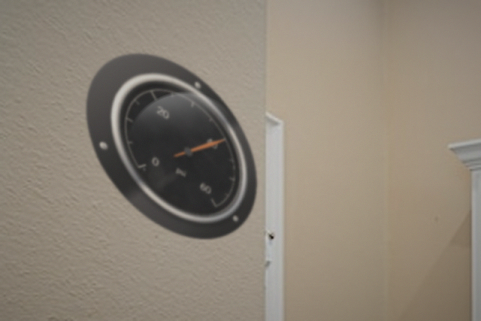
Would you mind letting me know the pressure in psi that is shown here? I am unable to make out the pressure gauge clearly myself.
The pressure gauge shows 40 psi
